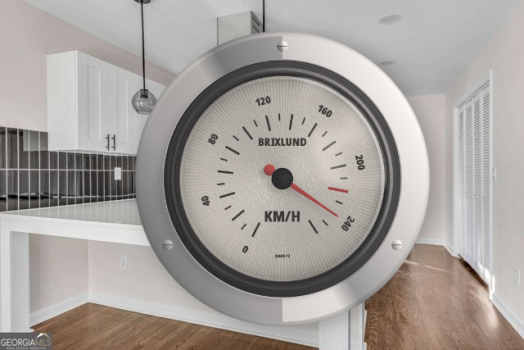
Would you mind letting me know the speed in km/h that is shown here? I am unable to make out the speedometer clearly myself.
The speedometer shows 240 km/h
